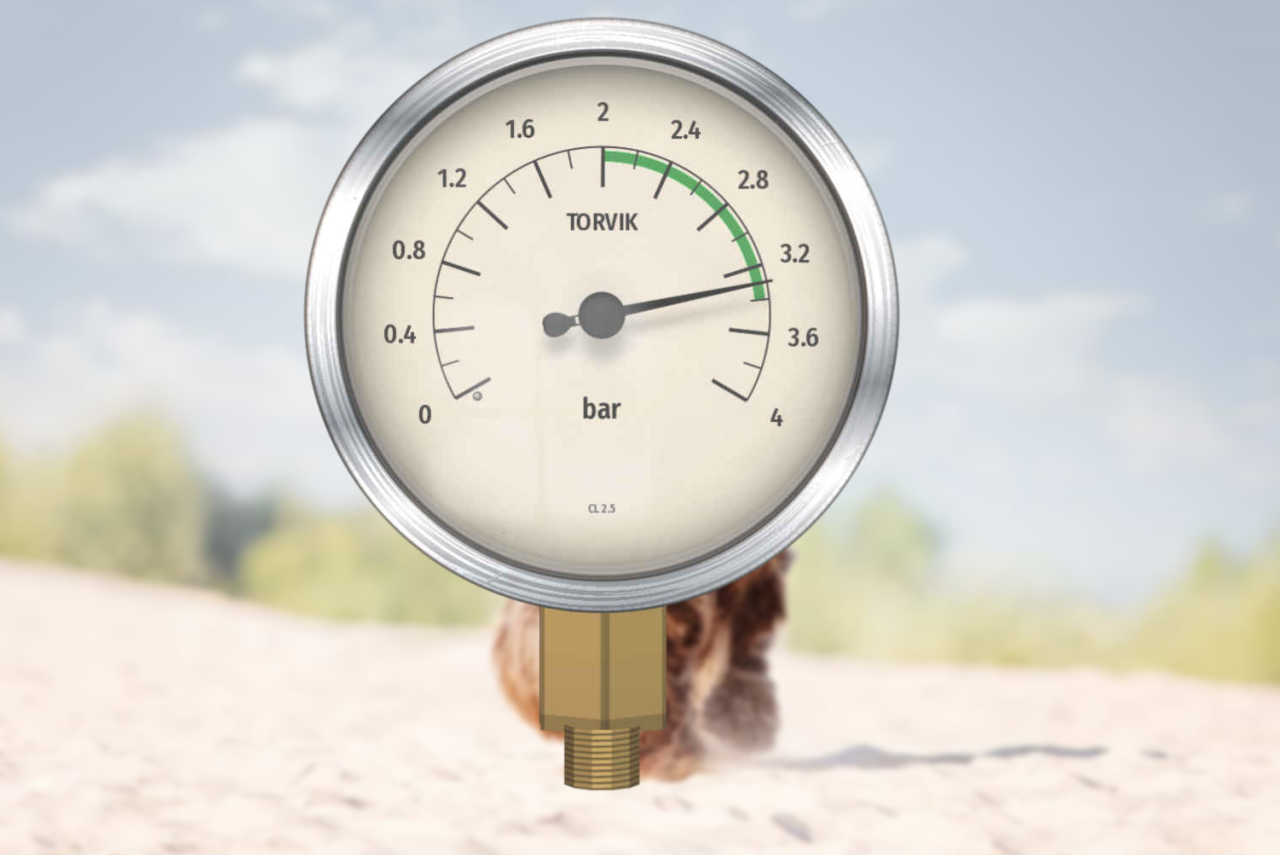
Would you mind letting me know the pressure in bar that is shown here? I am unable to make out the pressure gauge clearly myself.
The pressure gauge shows 3.3 bar
